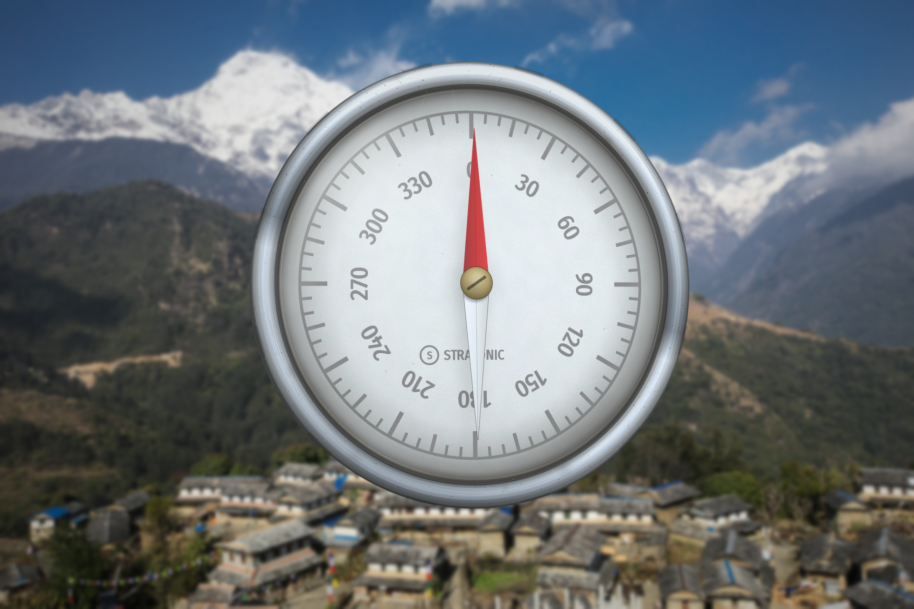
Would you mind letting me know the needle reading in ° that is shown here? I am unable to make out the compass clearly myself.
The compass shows 0 °
